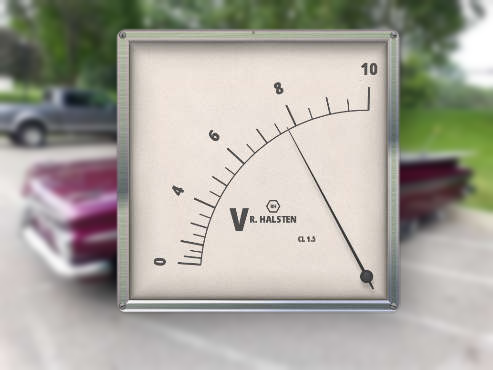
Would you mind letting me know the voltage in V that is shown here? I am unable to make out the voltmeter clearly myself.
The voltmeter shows 7.75 V
